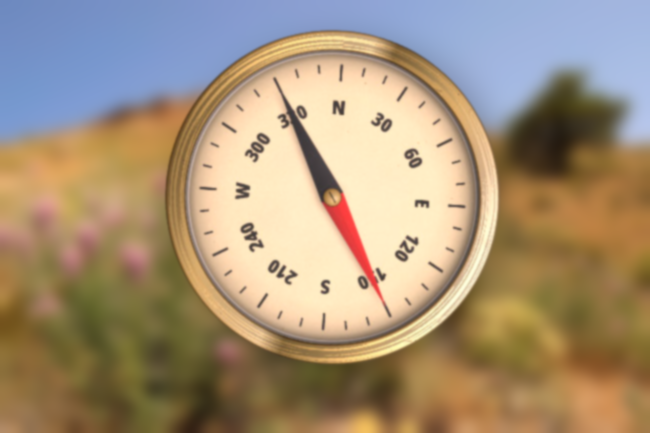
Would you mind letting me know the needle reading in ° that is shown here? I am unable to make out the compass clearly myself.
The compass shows 150 °
